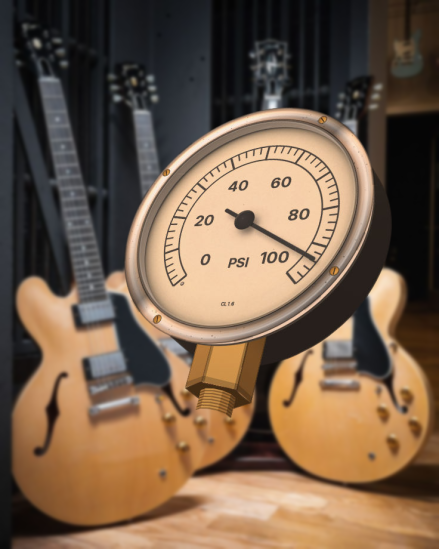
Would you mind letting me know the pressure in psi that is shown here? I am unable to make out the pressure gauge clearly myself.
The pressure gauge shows 94 psi
